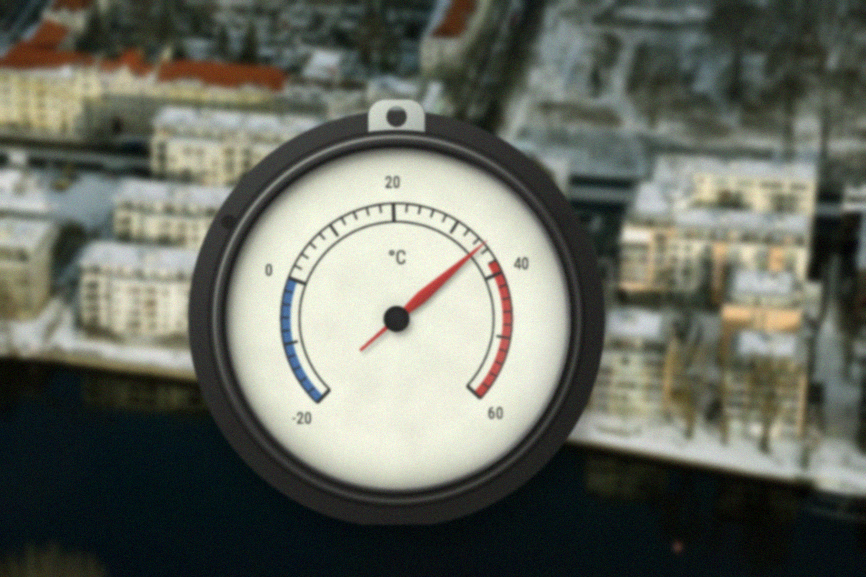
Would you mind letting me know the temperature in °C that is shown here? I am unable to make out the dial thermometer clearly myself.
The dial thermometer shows 35 °C
